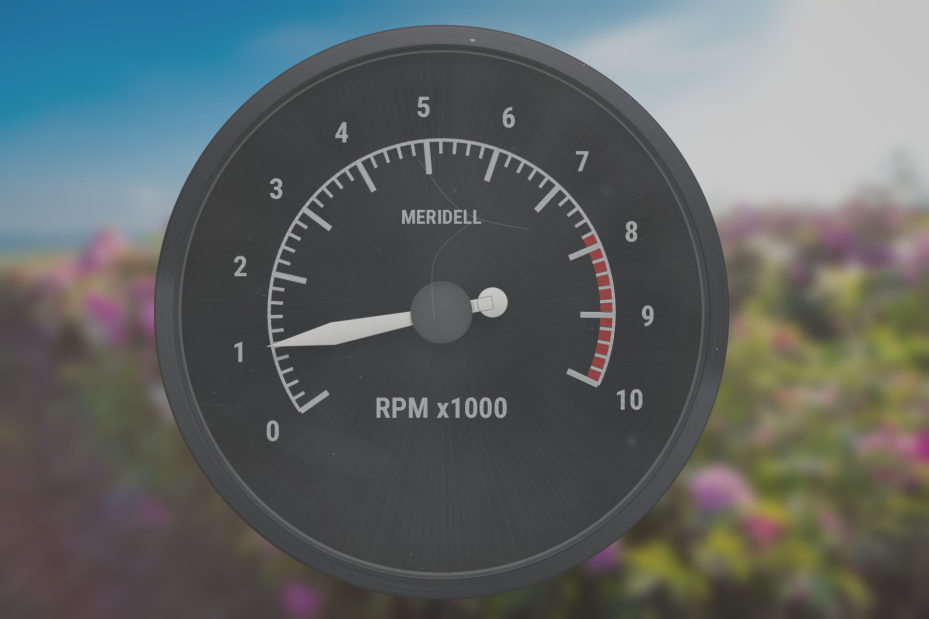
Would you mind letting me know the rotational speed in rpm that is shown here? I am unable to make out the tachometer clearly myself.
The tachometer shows 1000 rpm
